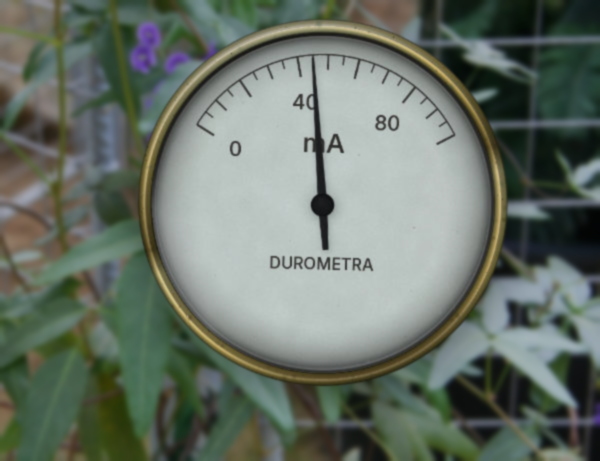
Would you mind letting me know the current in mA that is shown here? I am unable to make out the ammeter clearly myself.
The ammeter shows 45 mA
